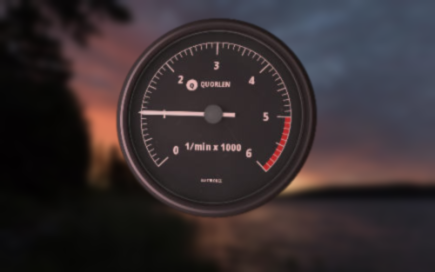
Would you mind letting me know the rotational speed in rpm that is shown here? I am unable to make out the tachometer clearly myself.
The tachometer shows 1000 rpm
